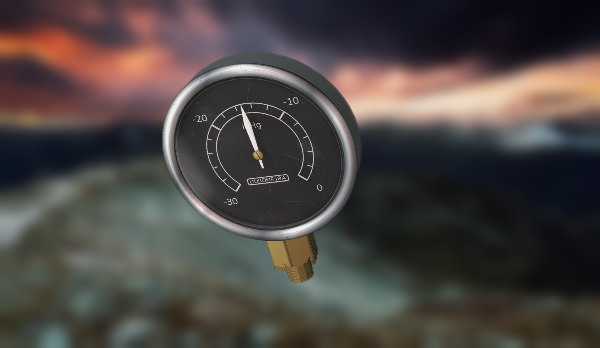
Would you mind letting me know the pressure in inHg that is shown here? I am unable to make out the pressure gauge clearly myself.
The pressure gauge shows -15 inHg
